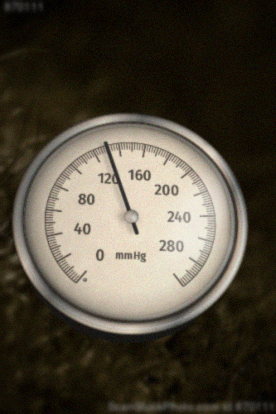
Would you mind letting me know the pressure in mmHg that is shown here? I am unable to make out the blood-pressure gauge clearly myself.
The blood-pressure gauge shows 130 mmHg
